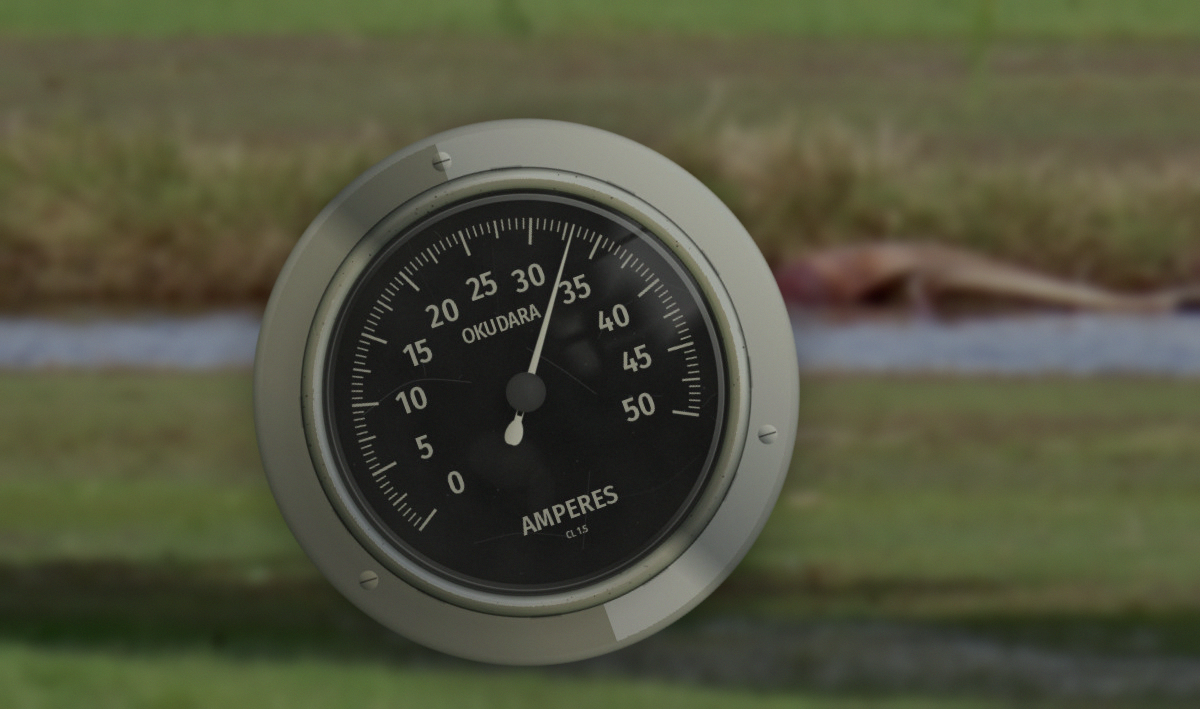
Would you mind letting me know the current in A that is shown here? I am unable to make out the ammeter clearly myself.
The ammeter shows 33 A
